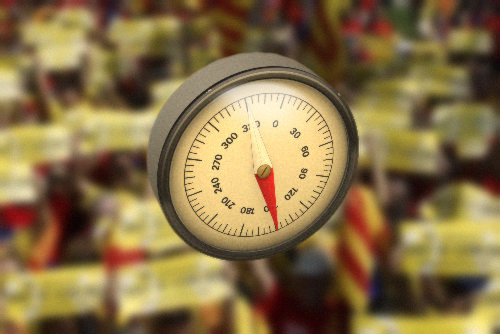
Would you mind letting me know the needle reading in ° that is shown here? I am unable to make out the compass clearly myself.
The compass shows 150 °
